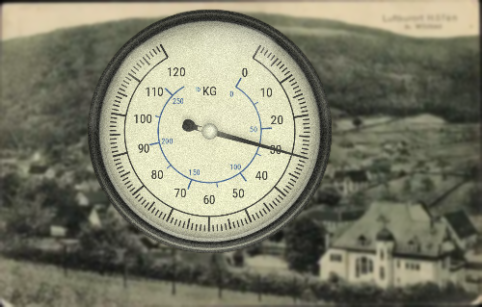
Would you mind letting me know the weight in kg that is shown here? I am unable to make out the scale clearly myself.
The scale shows 30 kg
